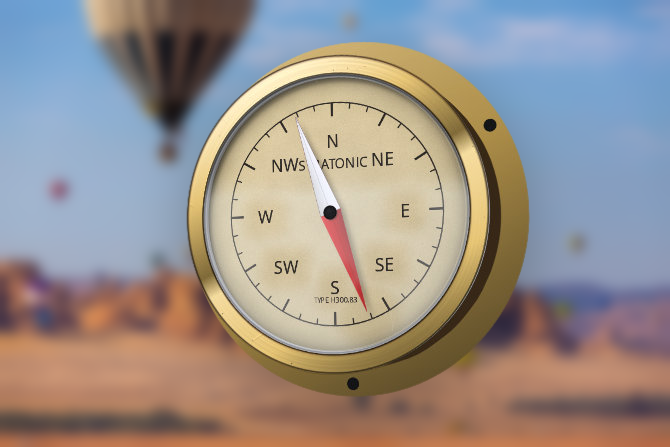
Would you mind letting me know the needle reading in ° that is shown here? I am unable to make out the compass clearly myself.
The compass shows 160 °
